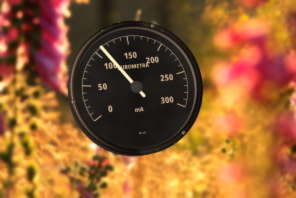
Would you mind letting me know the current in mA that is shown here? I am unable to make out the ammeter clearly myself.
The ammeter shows 110 mA
